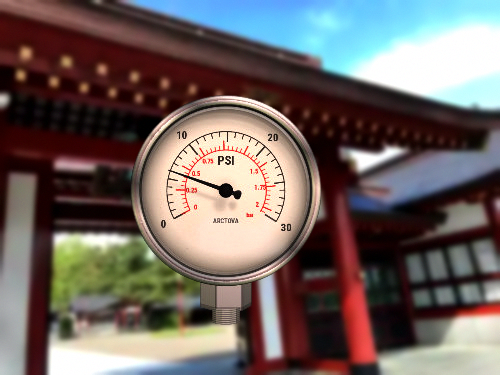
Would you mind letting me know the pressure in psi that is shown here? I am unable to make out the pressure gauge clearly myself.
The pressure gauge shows 6 psi
